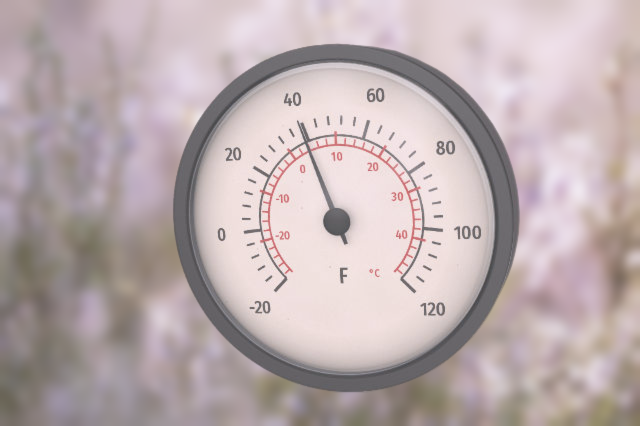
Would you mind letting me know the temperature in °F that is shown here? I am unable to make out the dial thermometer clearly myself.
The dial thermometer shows 40 °F
